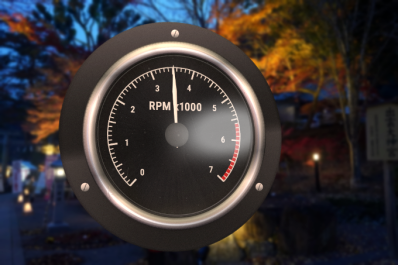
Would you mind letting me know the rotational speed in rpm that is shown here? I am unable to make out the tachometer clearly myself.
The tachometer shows 3500 rpm
